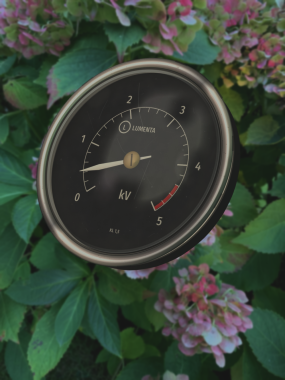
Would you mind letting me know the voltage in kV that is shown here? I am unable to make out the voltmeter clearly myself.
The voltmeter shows 0.4 kV
